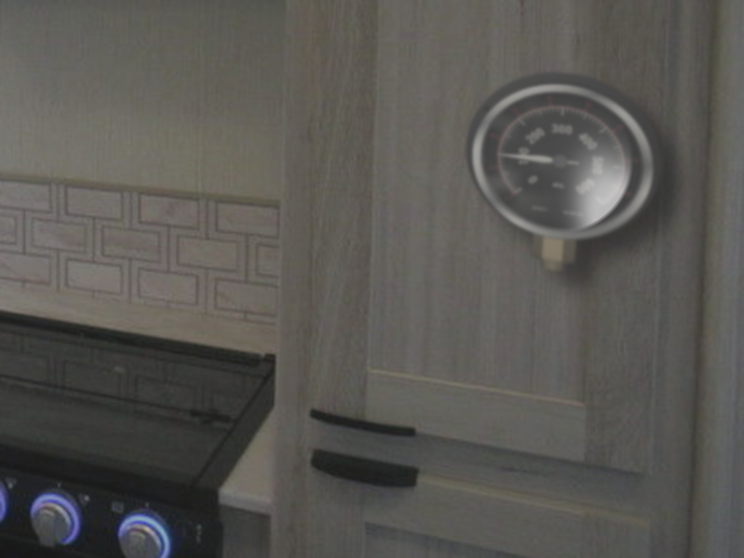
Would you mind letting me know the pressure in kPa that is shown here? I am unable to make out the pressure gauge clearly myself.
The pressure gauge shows 100 kPa
